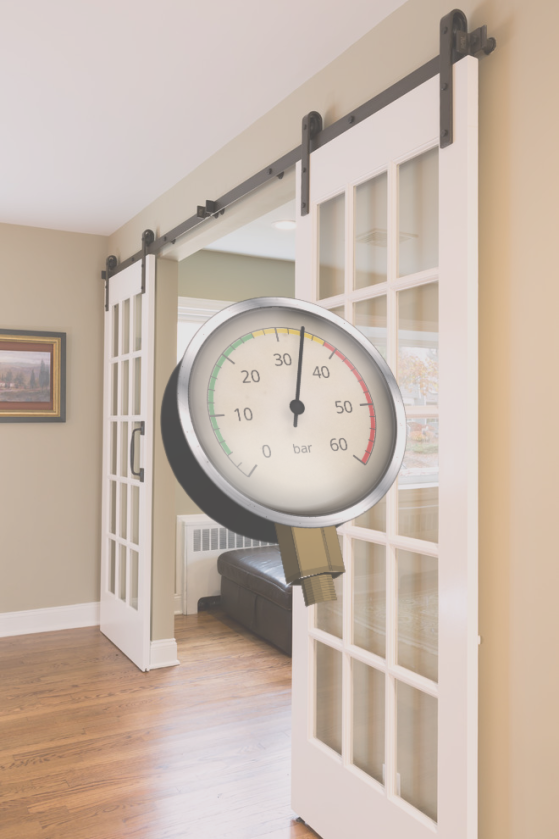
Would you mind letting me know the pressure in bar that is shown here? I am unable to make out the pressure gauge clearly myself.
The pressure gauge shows 34 bar
